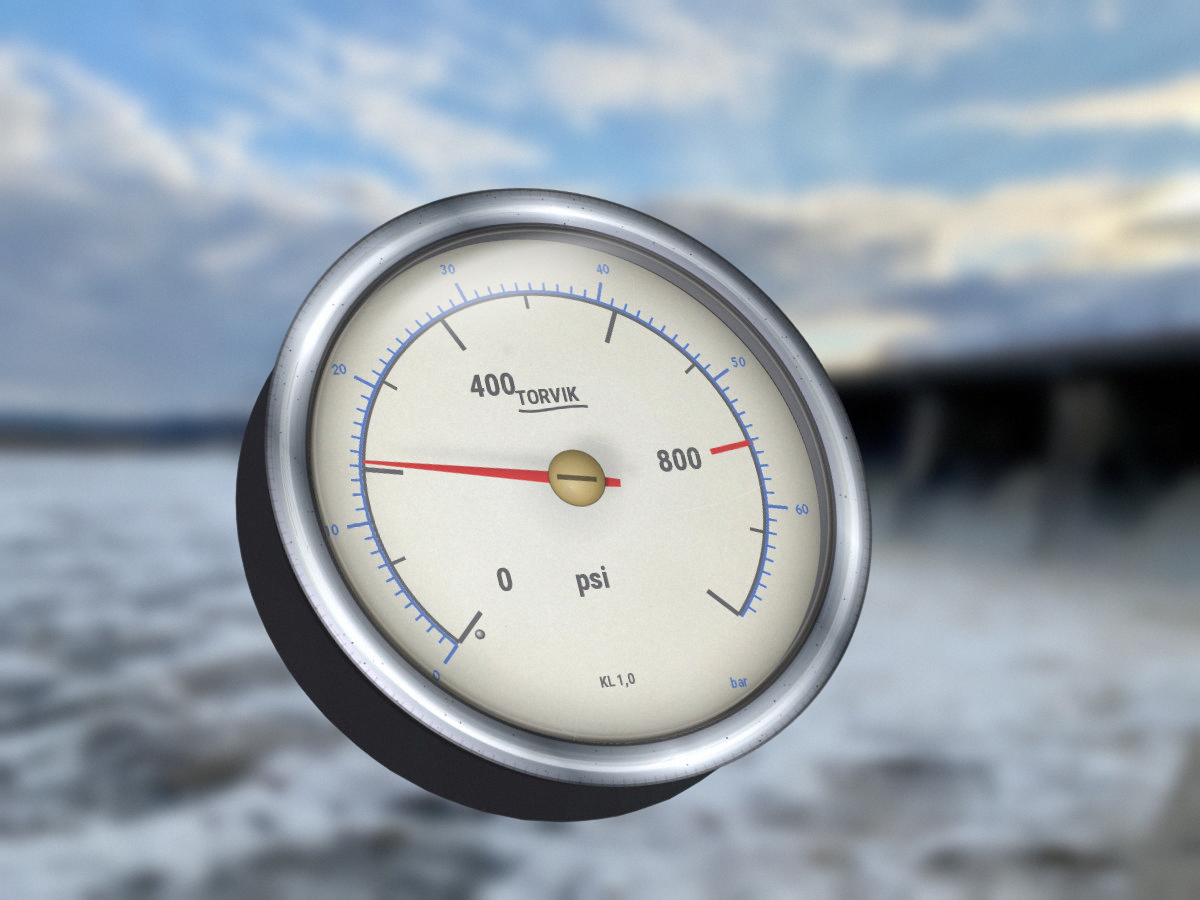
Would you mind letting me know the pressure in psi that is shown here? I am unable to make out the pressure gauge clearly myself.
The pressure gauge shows 200 psi
